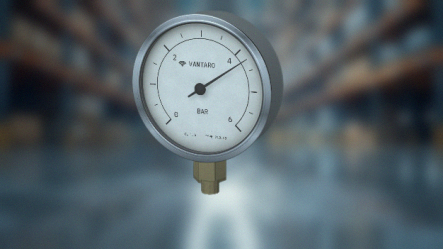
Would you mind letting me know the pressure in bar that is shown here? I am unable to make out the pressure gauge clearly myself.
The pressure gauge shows 4.25 bar
